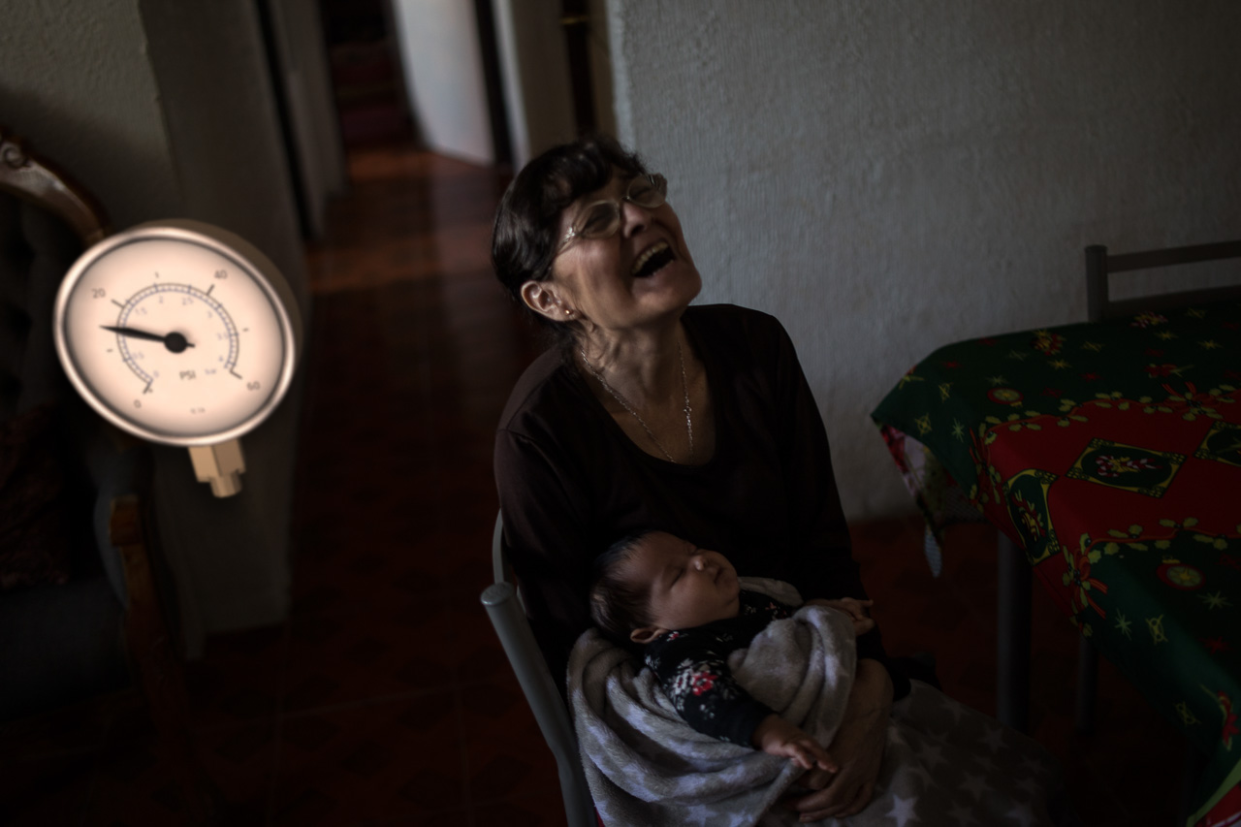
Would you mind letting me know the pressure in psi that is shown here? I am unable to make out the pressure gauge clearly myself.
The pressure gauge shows 15 psi
